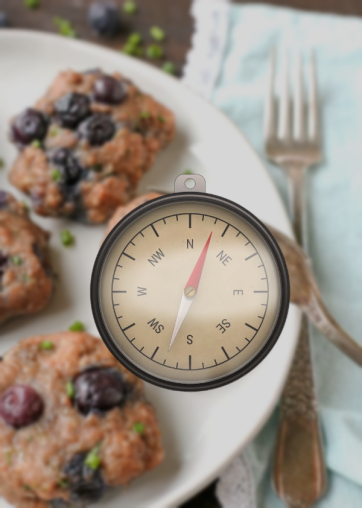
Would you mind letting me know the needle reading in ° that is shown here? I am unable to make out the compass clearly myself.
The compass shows 20 °
